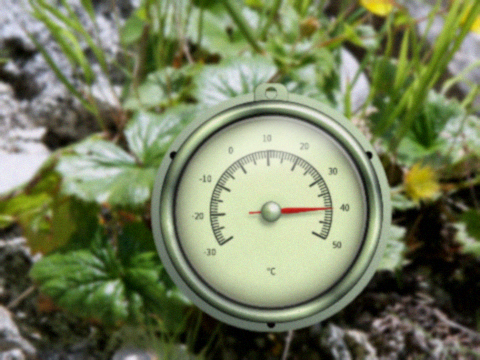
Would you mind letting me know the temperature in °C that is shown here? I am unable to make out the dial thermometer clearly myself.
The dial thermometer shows 40 °C
